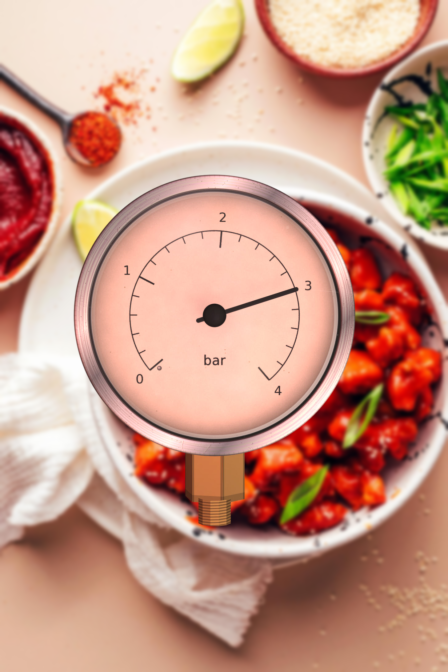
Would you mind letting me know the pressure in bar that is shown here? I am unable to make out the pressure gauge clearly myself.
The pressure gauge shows 3 bar
